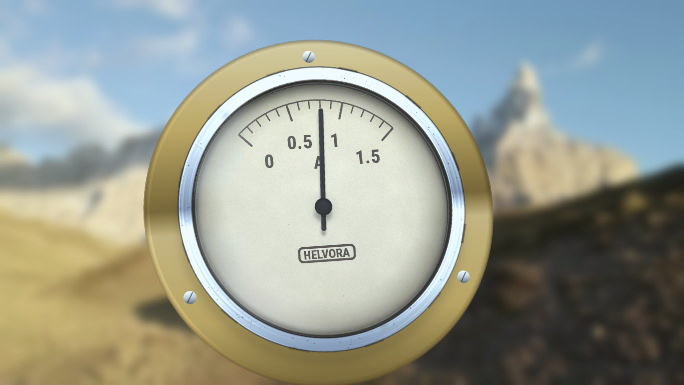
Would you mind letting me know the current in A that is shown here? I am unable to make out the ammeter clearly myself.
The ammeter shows 0.8 A
